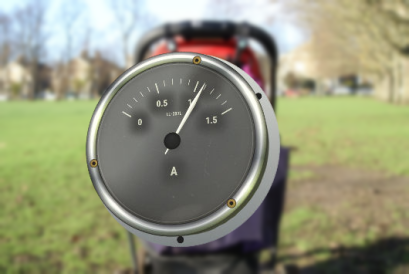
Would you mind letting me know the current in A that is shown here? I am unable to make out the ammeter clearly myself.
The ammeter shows 1.1 A
